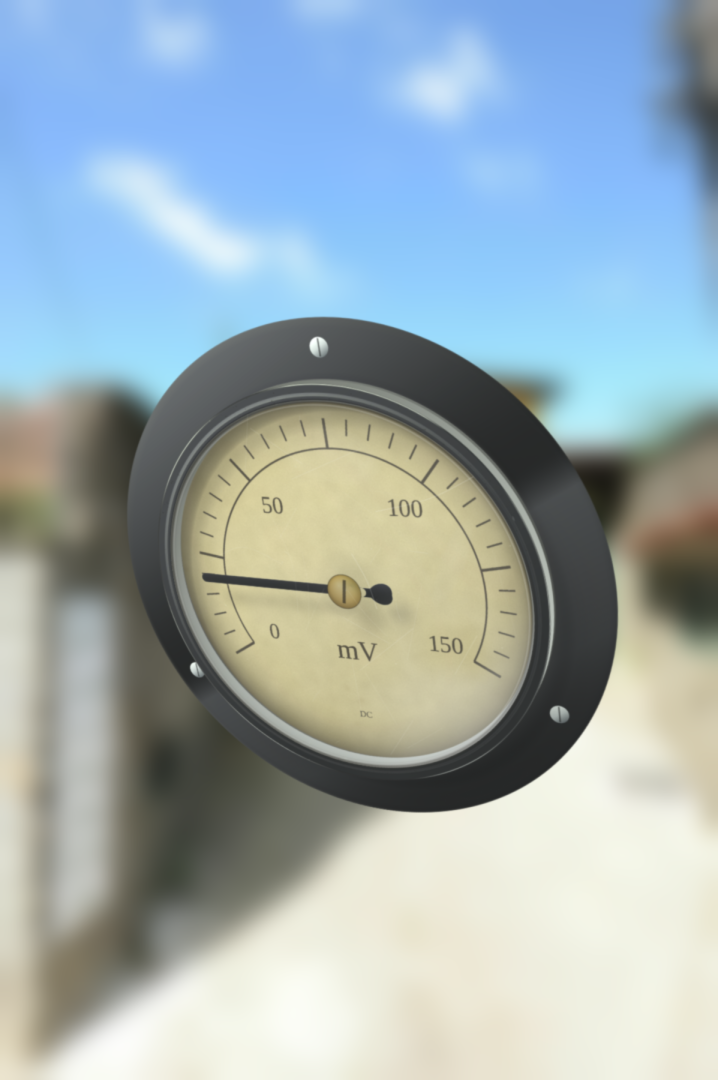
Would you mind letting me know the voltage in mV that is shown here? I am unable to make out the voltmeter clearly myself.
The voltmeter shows 20 mV
